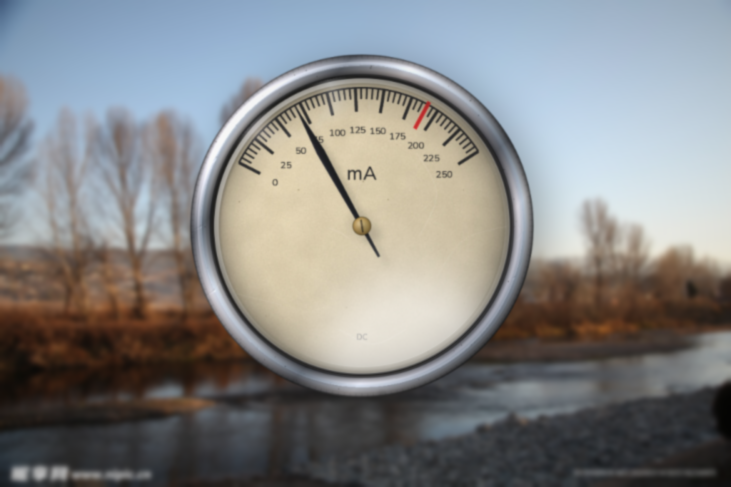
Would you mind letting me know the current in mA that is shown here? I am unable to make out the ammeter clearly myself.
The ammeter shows 70 mA
